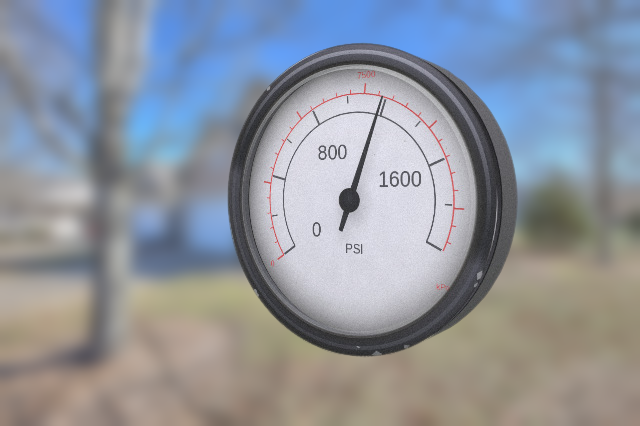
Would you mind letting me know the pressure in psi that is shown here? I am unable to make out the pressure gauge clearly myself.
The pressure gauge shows 1200 psi
